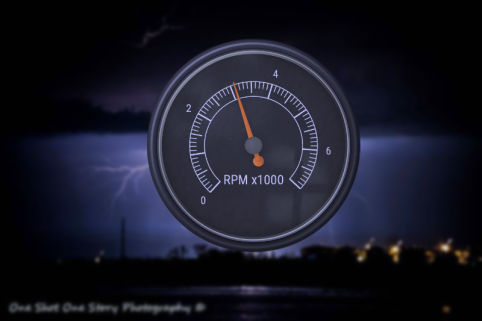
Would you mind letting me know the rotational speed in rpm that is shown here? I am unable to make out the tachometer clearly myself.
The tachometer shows 3100 rpm
